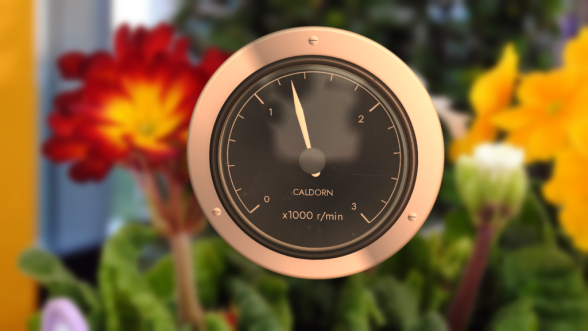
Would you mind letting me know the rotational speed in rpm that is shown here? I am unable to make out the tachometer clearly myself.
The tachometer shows 1300 rpm
